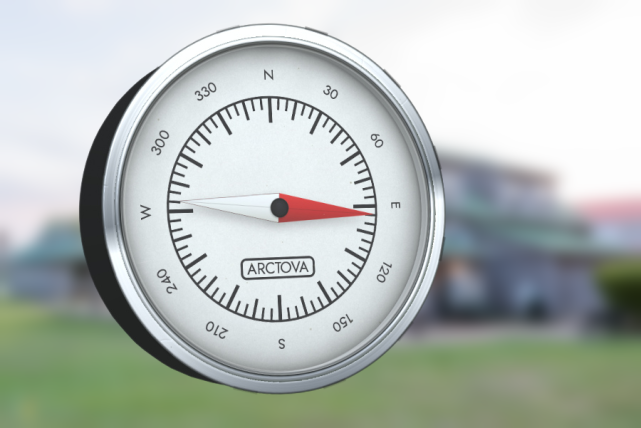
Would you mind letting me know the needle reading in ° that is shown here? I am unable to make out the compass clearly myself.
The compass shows 95 °
